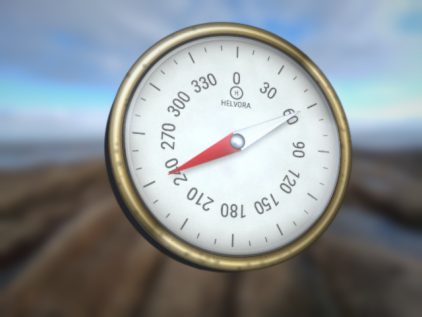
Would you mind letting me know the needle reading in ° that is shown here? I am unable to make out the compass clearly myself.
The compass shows 240 °
